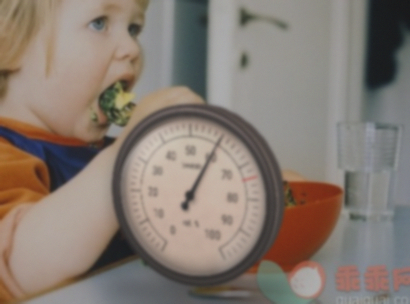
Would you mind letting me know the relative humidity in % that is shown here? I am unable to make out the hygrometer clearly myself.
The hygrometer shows 60 %
